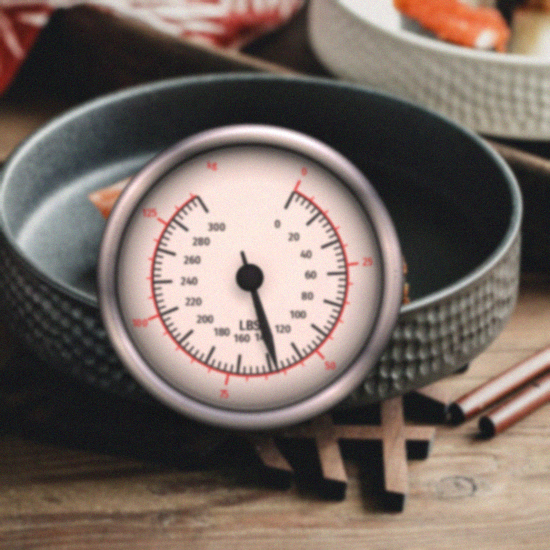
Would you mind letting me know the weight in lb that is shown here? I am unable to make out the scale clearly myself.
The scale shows 136 lb
